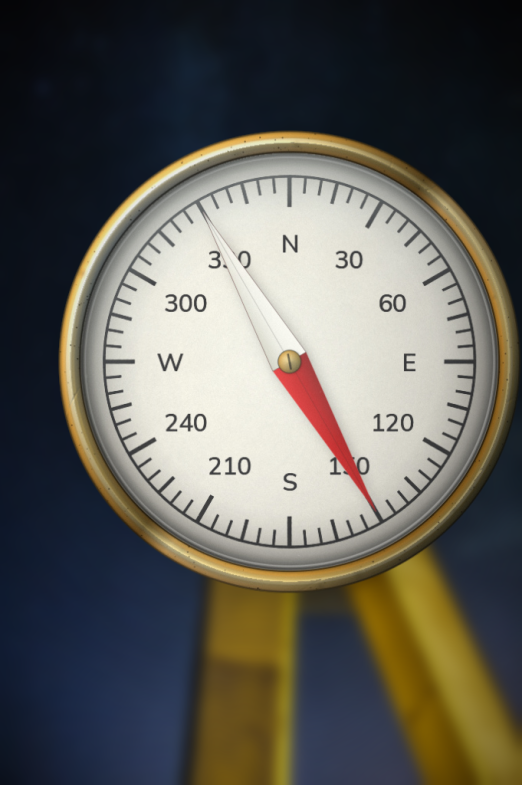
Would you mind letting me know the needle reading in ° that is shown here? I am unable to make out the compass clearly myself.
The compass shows 150 °
